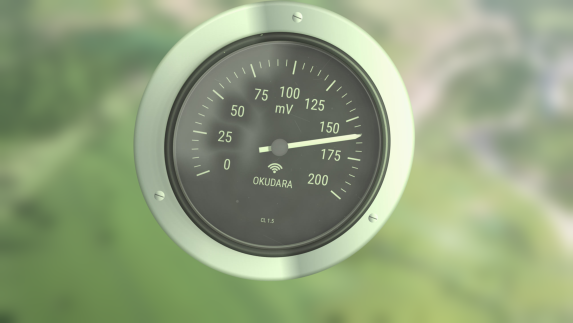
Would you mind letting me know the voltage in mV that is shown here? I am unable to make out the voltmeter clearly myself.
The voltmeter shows 160 mV
